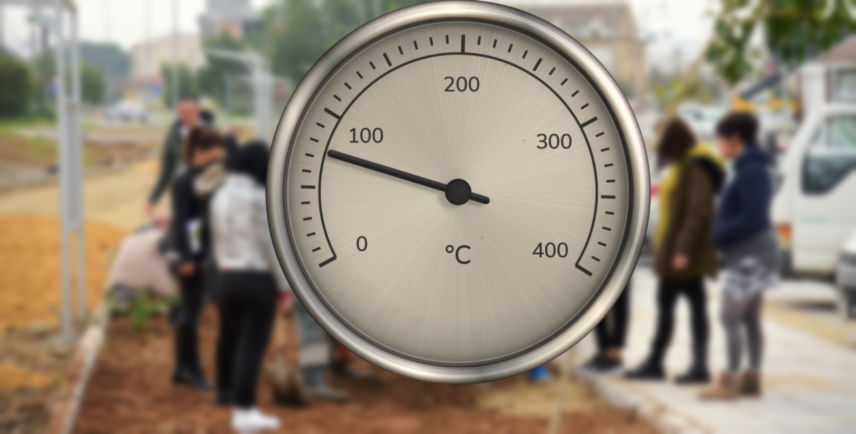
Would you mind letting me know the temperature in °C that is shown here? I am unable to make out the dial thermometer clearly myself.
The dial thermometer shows 75 °C
